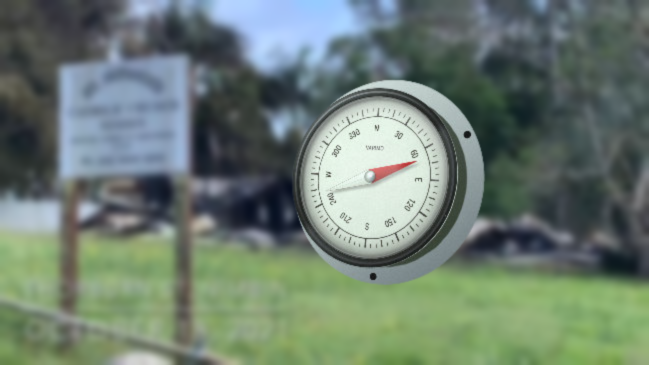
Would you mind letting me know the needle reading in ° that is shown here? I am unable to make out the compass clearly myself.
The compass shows 70 °
